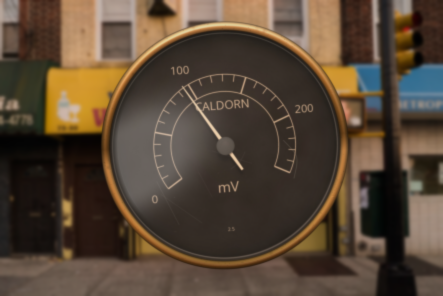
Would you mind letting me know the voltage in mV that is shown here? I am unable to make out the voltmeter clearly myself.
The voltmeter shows 95 mV
